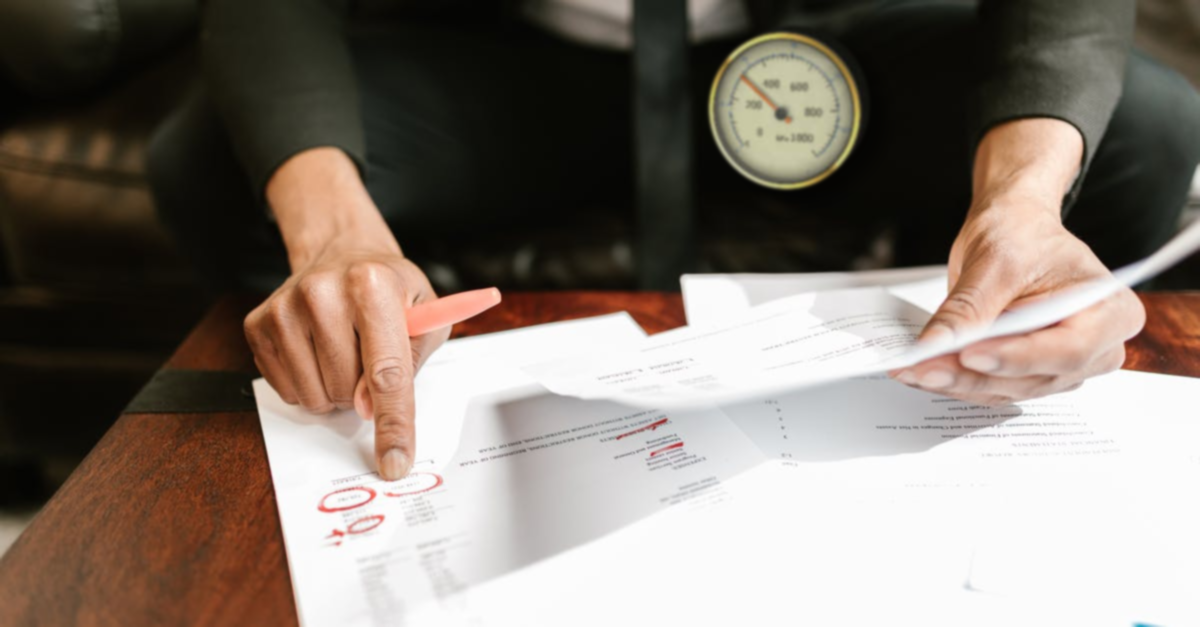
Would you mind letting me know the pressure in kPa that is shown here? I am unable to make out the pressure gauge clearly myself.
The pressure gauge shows 300 kPa
